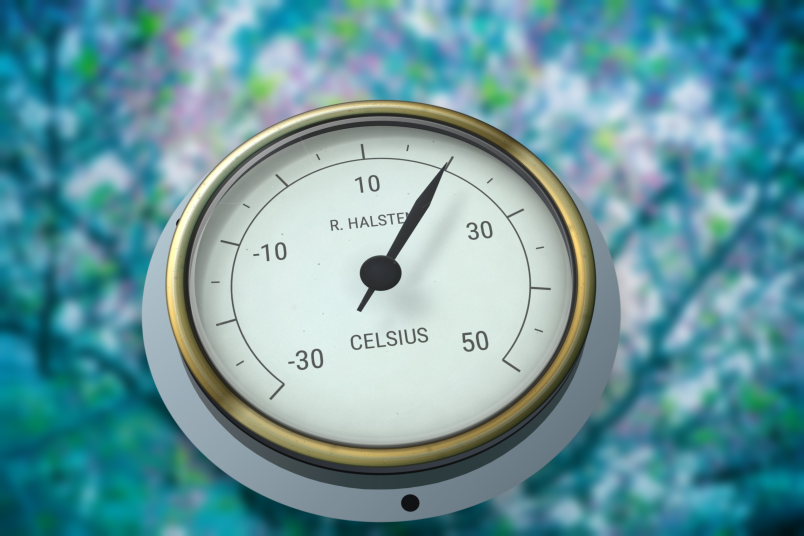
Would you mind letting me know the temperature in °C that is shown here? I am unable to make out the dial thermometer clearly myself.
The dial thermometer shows 20 °C
